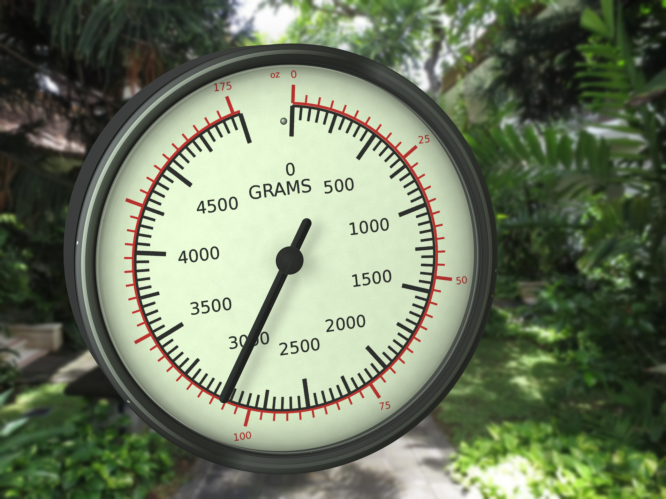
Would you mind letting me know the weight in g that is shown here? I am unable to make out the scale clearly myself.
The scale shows 3000 g
